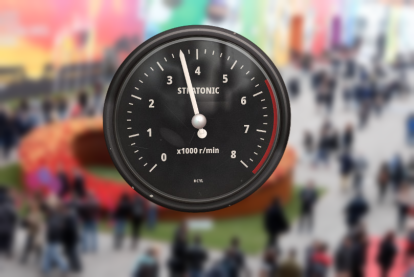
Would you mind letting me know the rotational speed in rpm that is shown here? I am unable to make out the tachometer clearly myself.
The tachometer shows 3600 rpm
